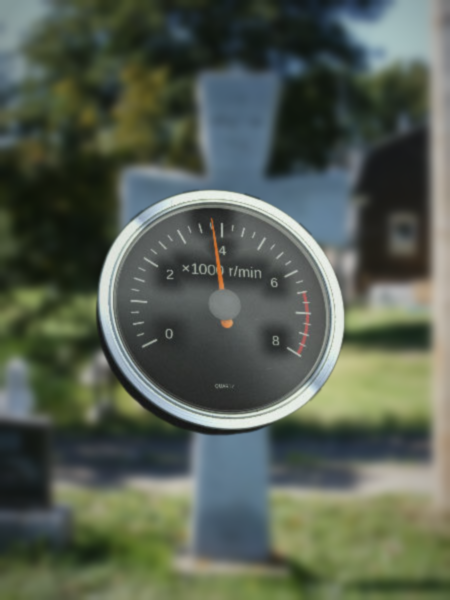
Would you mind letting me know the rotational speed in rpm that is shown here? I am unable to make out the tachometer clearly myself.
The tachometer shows 3750 rpm
